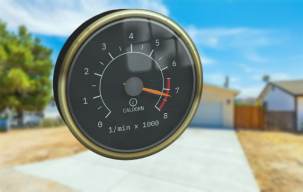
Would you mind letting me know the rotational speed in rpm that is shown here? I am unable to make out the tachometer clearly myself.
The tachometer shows 7250 rpm
